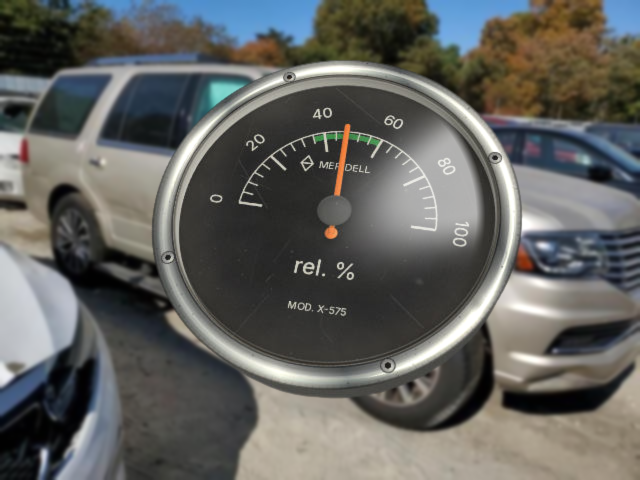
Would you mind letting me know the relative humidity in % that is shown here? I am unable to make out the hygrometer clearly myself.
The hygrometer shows 48 %
